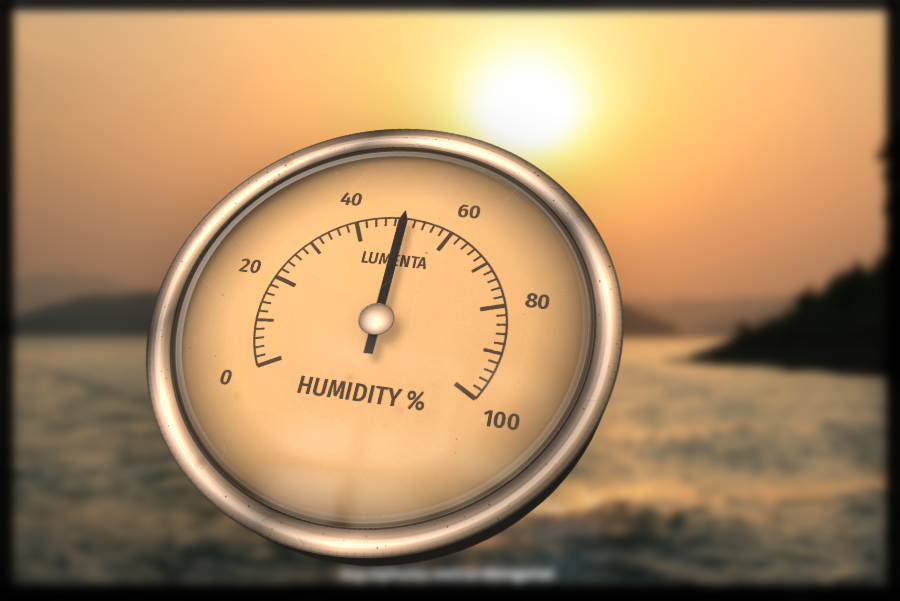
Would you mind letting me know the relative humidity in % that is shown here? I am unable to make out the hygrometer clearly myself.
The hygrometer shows 50 %
